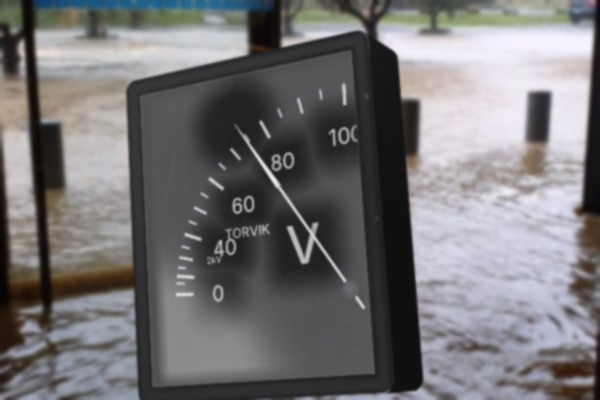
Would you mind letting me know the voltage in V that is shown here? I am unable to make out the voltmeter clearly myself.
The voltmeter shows 75 V
